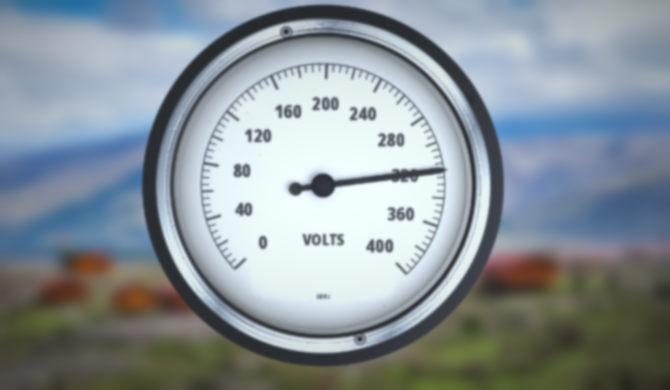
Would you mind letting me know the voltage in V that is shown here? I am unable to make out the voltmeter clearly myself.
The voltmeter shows 320 V
